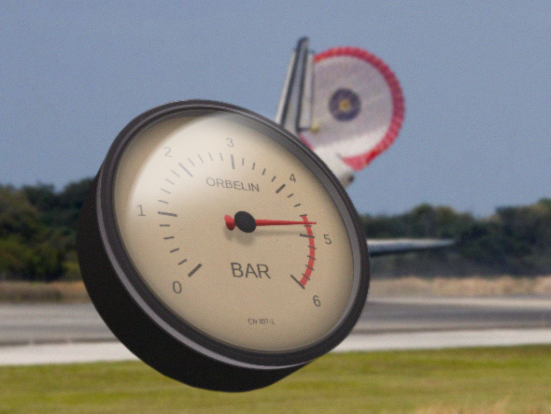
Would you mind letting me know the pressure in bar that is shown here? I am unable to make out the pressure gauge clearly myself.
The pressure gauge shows 4.8 bar
